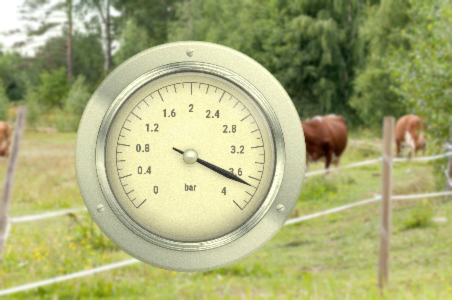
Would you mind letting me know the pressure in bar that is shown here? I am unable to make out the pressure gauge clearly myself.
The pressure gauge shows 3.7 bar
